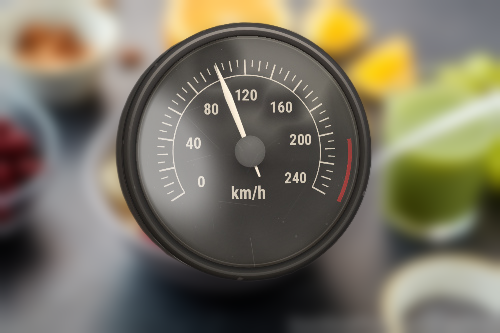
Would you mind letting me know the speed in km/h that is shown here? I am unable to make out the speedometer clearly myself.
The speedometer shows 100 km/h
